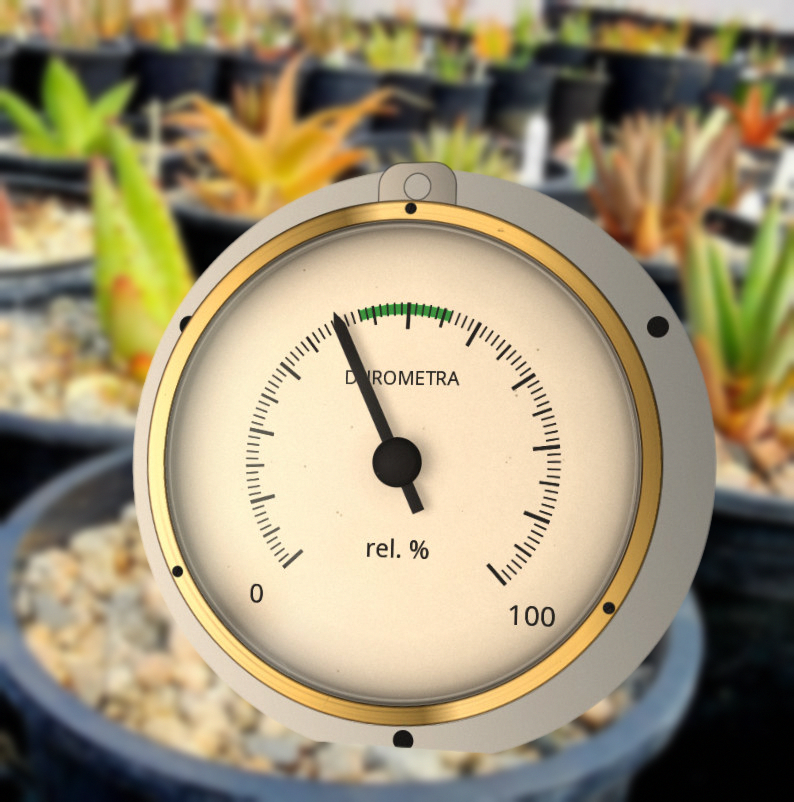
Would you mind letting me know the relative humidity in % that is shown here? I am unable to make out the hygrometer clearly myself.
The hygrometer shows 40 %
